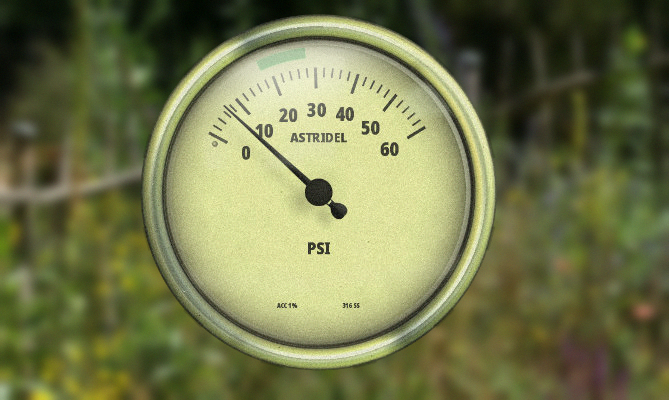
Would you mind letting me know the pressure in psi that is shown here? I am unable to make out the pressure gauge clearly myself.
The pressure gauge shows 7 psi
